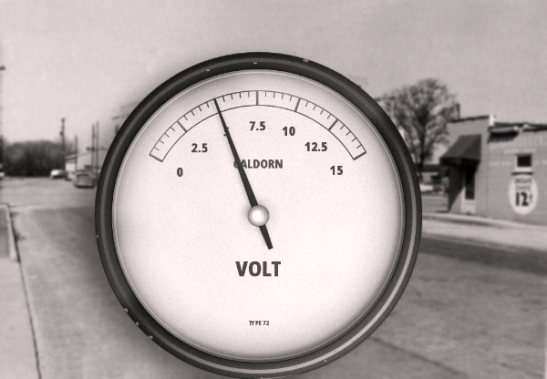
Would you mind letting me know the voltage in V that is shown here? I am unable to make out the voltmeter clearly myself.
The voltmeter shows 5 V
